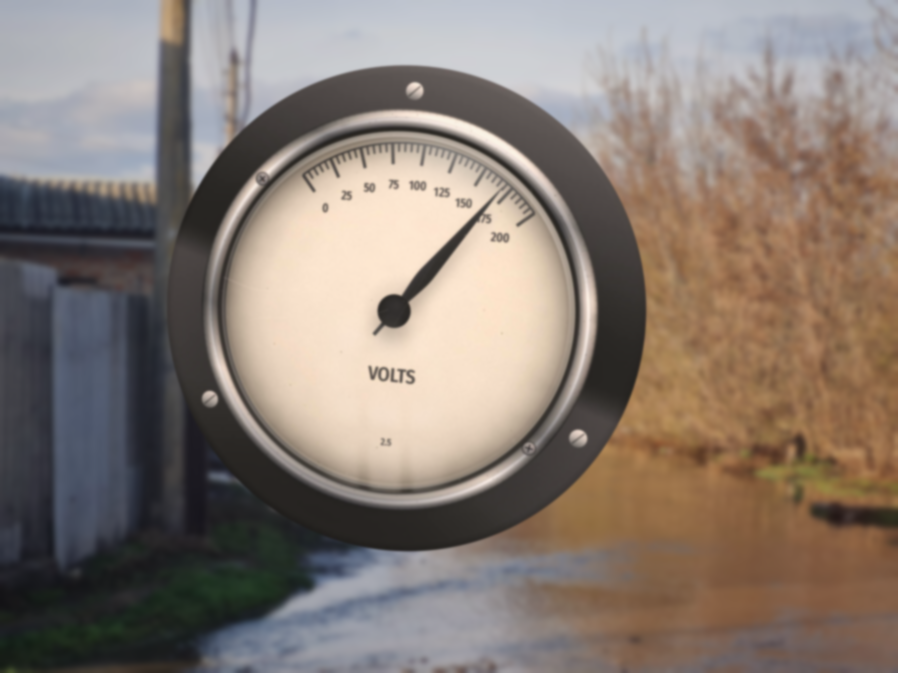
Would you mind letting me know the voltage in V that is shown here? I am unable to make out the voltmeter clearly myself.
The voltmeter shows 170 V
